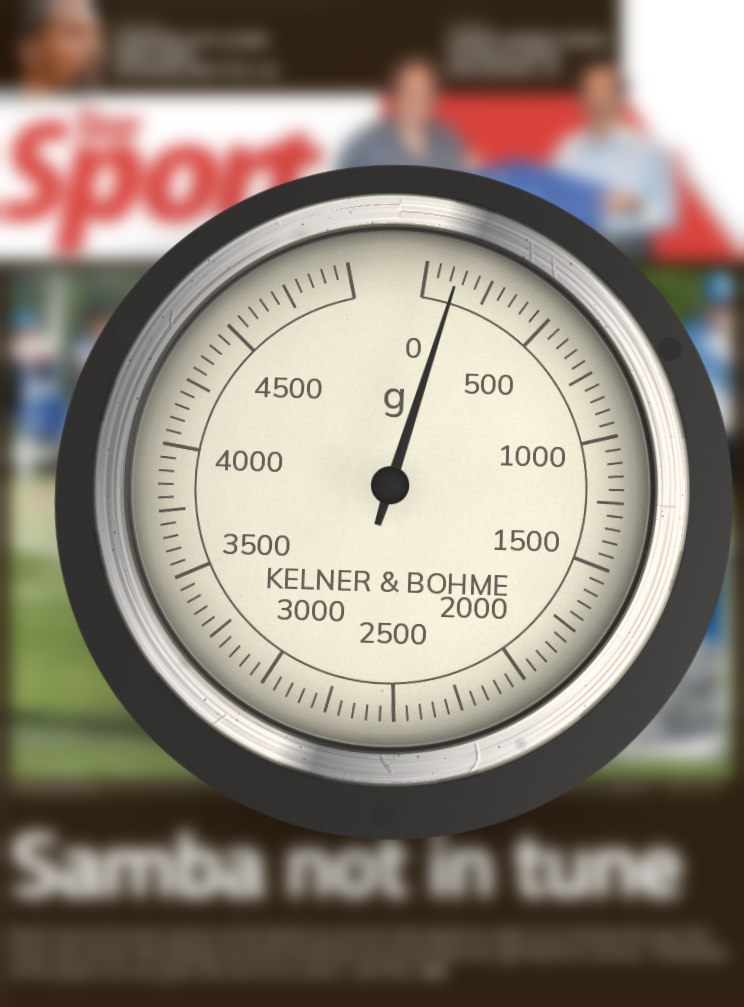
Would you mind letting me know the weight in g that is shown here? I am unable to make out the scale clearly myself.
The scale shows 125 g
